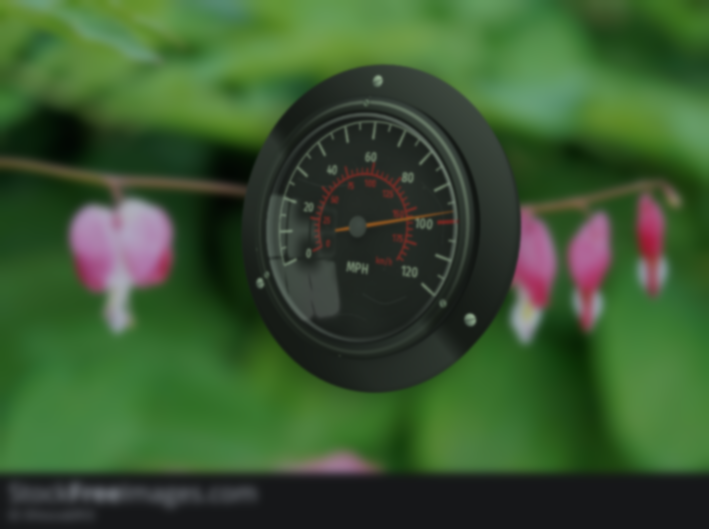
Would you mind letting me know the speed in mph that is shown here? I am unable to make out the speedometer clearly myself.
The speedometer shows 97.5 mph
